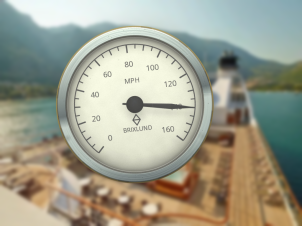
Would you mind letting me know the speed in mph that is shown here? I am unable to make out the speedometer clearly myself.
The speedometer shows 140 mph
